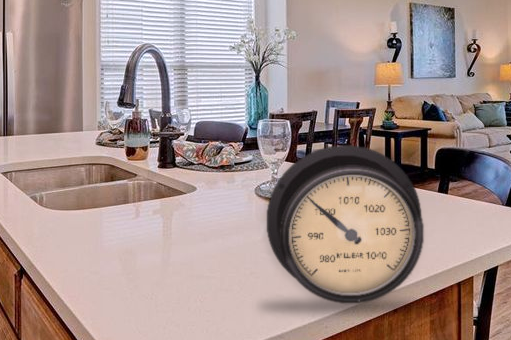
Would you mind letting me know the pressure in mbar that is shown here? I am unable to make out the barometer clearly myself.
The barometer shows 1000 mbar
